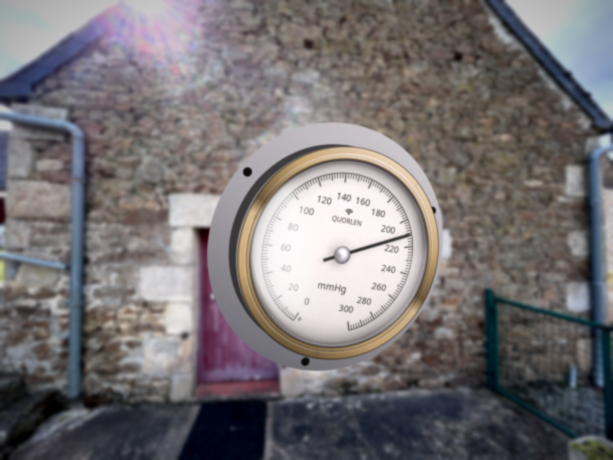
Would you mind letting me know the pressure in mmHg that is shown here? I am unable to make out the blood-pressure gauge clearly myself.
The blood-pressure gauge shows 210 mmHg
